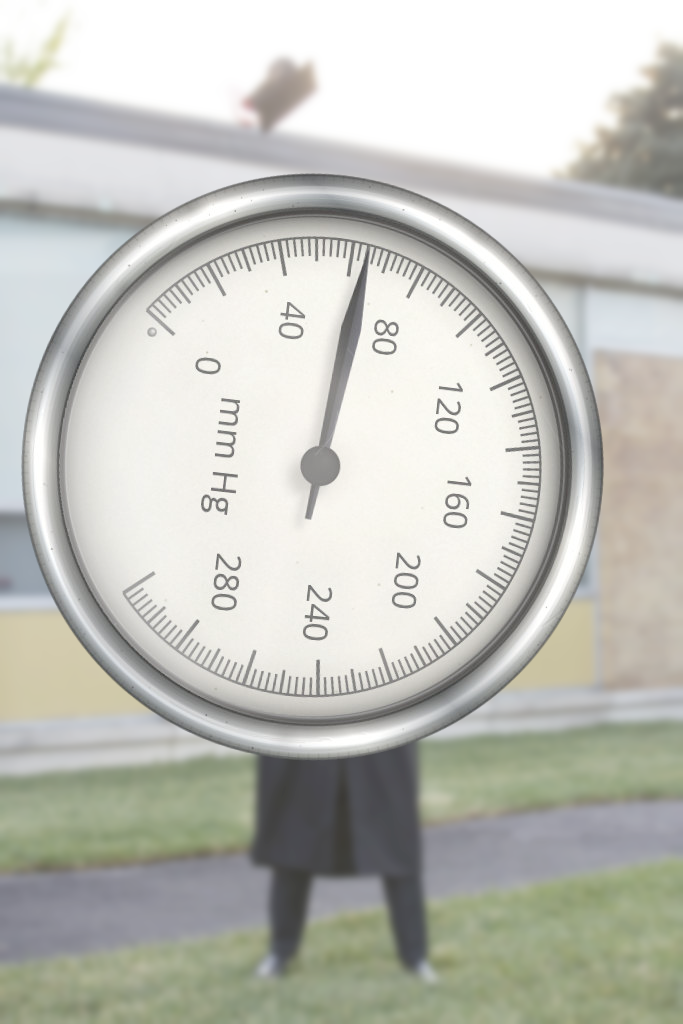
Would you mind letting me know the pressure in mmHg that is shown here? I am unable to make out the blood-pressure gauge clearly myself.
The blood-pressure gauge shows 64 mmHg
